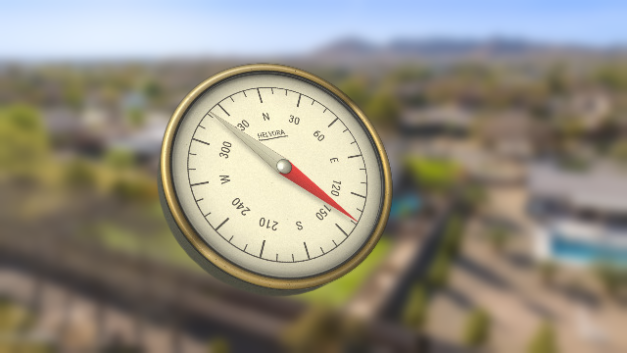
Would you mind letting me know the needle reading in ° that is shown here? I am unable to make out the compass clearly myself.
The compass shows 140 °
